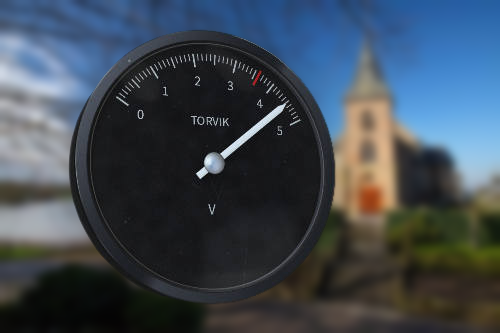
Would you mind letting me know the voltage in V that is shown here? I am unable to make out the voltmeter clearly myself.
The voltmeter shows 4.5 V
